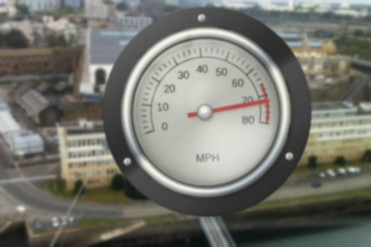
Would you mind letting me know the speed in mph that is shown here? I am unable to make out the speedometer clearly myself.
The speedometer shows 72 mph
